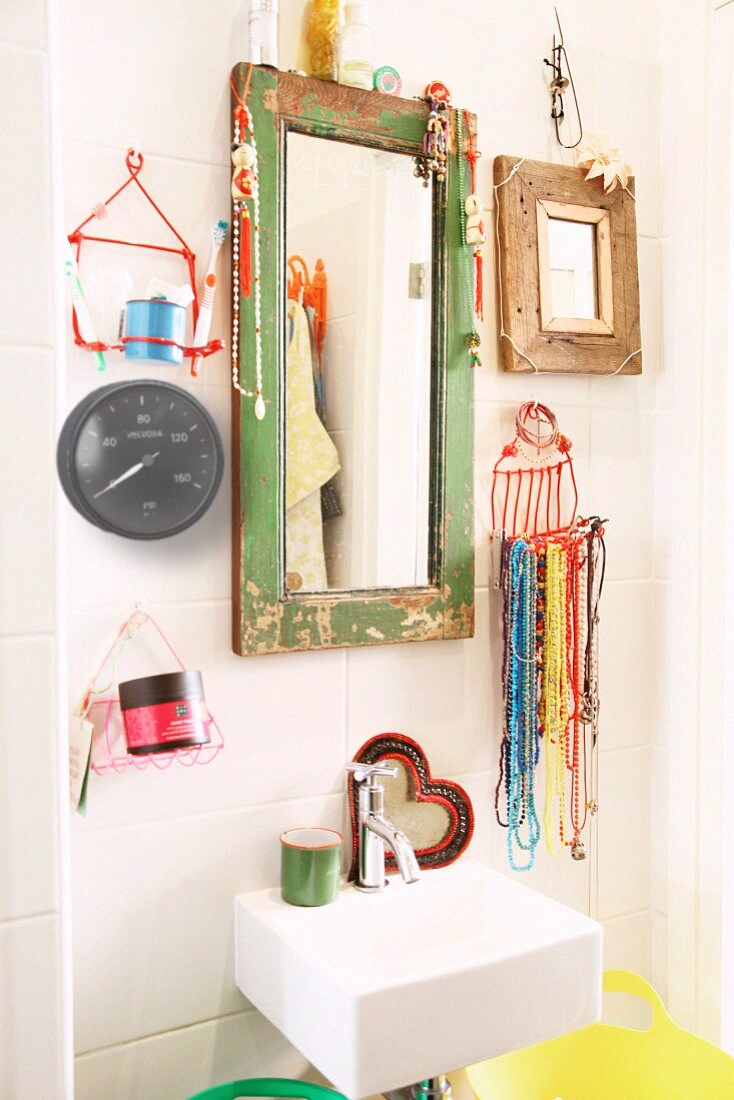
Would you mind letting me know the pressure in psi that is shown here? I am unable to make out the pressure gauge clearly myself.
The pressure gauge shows 0 psi
